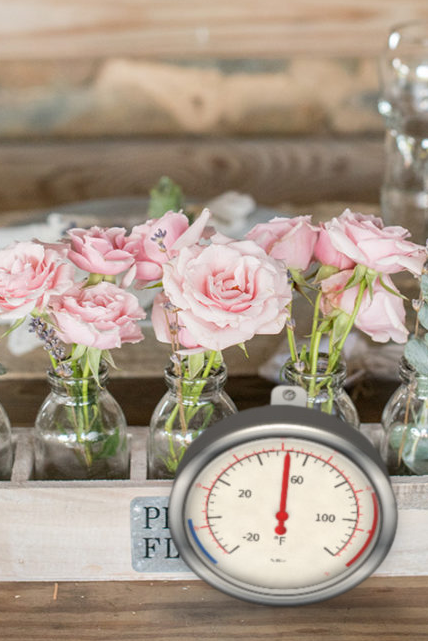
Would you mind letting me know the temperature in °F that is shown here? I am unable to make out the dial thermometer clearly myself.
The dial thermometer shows 52 °F
